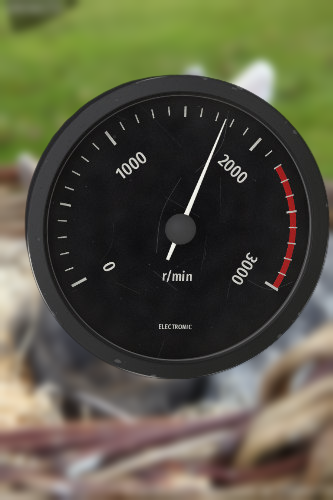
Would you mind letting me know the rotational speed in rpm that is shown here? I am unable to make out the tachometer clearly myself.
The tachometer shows 1750 rpm
